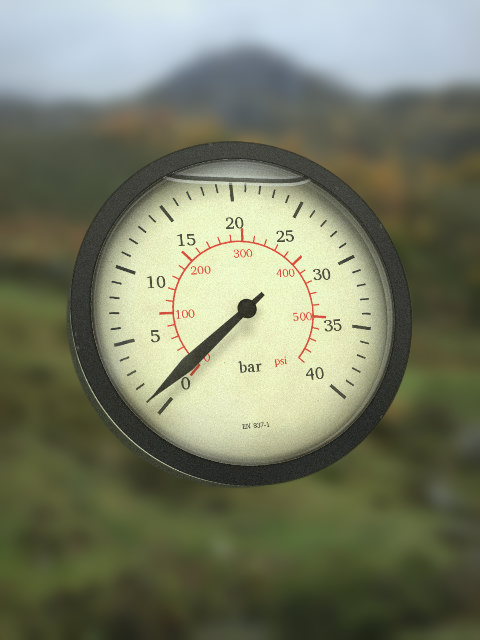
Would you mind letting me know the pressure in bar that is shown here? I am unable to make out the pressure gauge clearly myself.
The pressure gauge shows 1 bar
